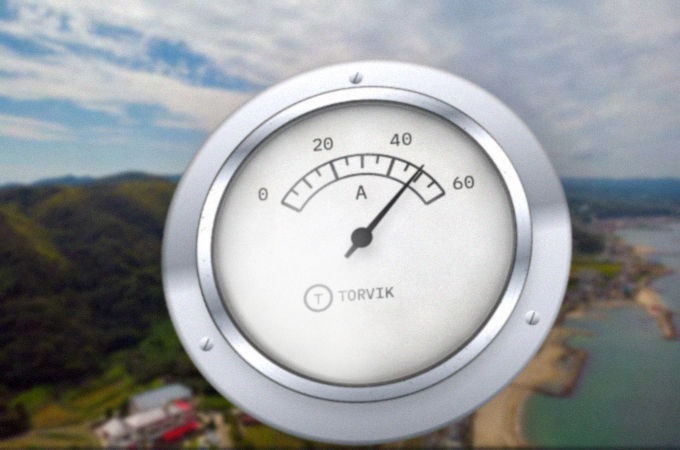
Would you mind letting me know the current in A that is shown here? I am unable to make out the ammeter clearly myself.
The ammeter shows 50 A
